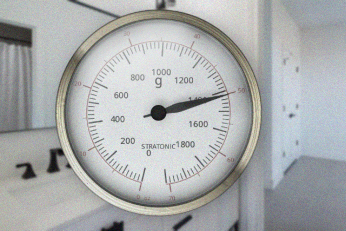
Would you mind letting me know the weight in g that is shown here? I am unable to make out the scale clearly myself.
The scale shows 1420 g
